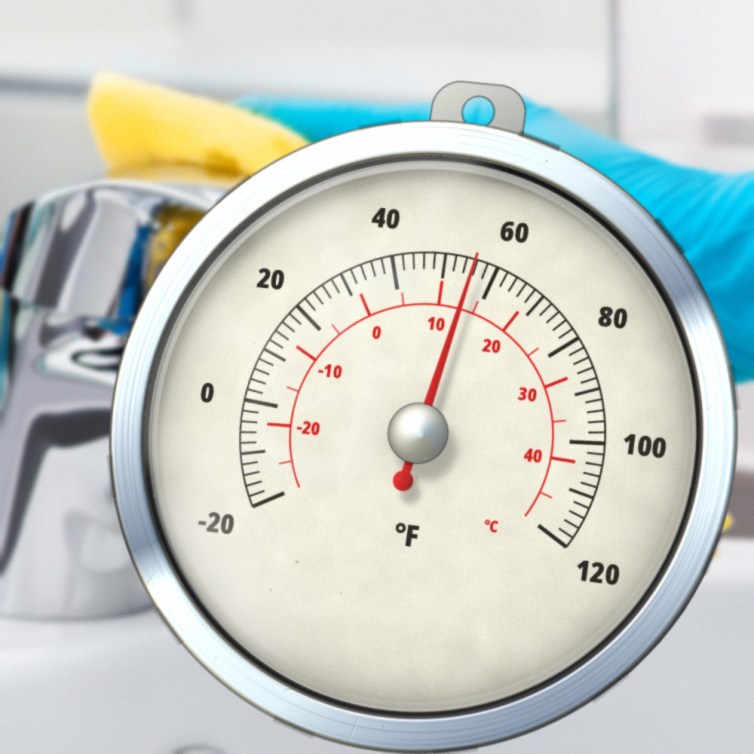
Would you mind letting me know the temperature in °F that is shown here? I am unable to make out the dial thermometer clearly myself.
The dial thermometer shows 56 °F
